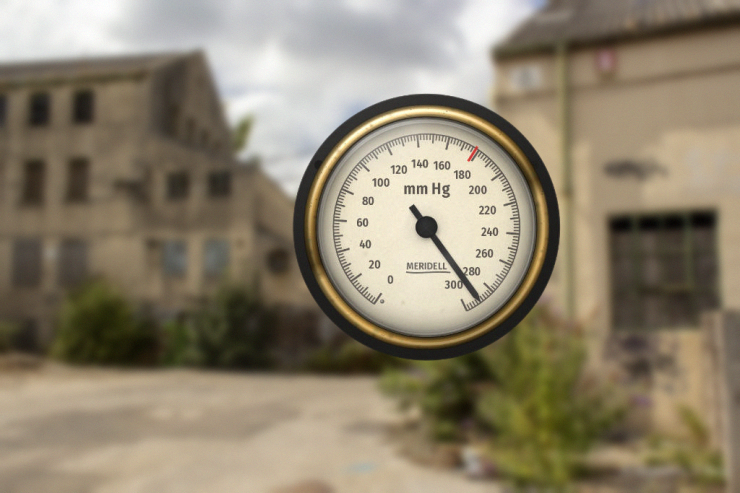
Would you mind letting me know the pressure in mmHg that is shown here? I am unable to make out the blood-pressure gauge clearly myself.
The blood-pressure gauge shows 290 mmHg
